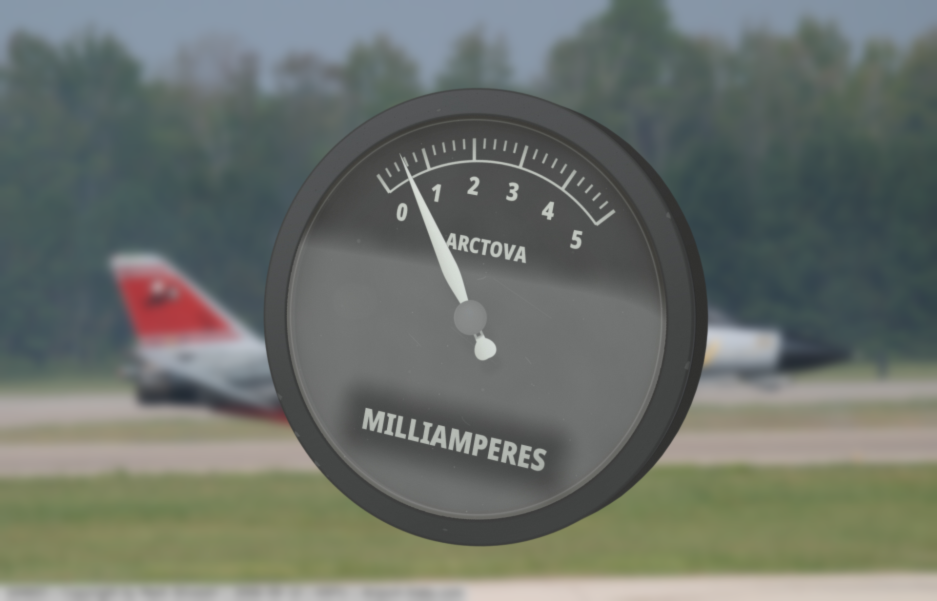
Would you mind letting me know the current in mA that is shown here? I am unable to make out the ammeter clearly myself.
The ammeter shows 0.6 mA
